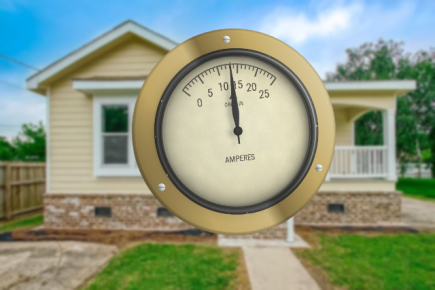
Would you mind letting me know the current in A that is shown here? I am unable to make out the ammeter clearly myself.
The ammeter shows 13 A
